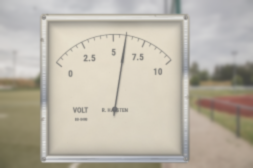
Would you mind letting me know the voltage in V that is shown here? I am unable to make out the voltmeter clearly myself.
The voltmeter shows 6 V
